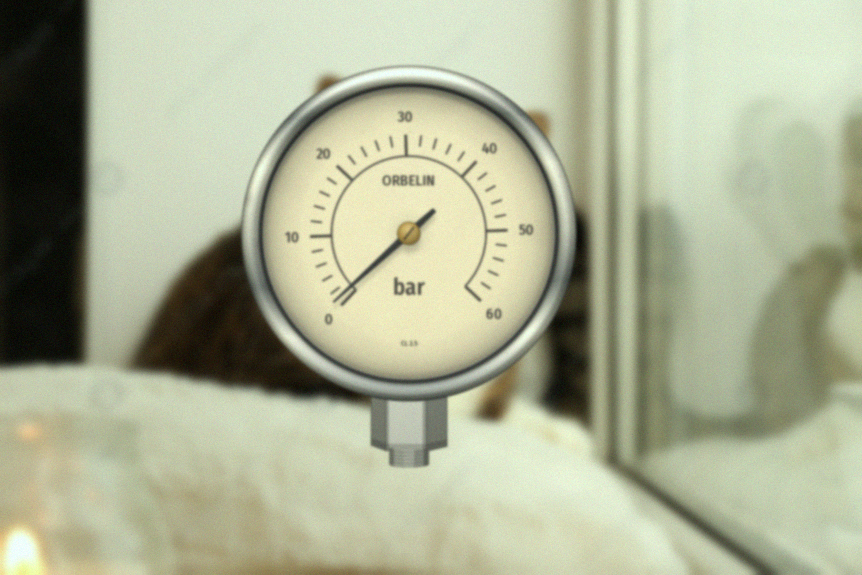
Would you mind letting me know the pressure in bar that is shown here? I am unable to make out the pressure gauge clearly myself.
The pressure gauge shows 1 bar
